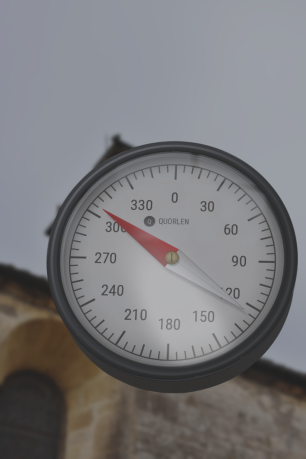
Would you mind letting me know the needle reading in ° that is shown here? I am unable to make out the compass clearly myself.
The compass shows 305 °
